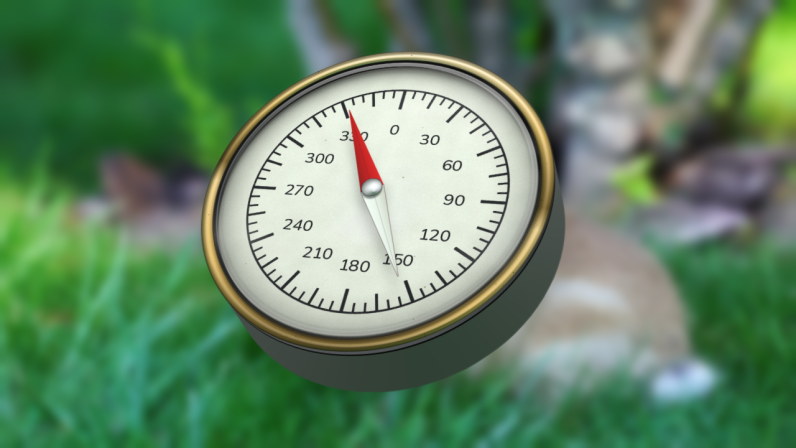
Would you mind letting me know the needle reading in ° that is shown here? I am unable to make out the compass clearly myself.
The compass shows 332.5 °
